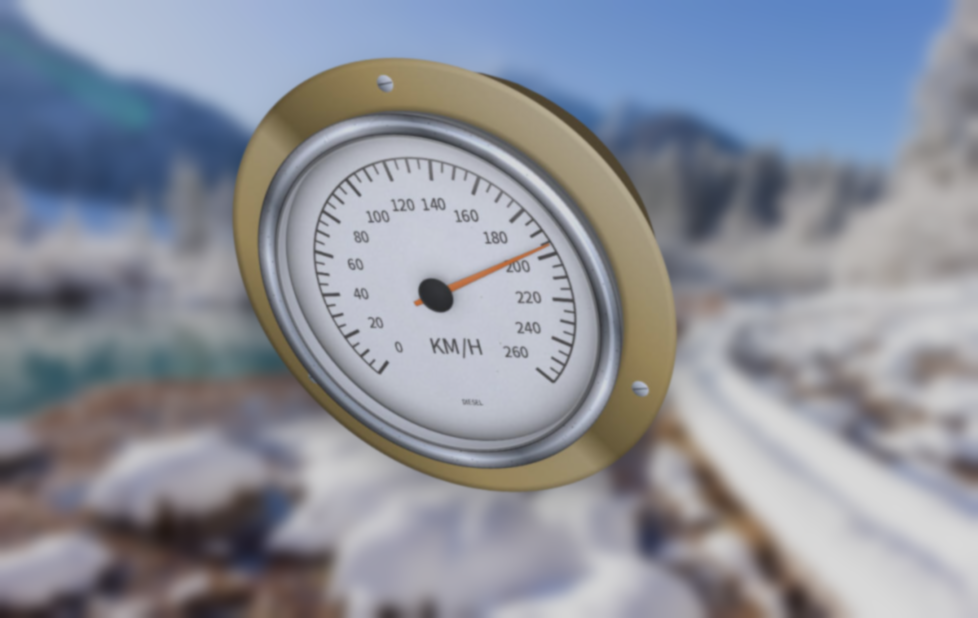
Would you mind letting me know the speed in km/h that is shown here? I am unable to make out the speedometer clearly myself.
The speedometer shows 195 km/h
